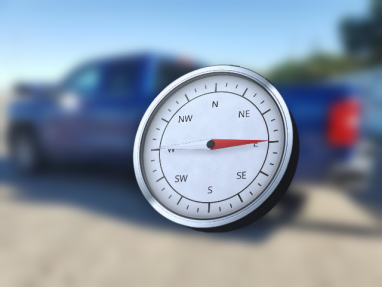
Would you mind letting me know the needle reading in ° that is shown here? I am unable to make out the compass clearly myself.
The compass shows 90 °
